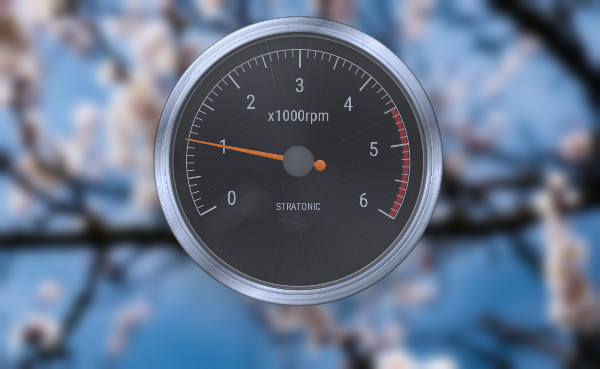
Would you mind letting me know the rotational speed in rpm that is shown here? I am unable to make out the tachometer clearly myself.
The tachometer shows 1000 rpm
